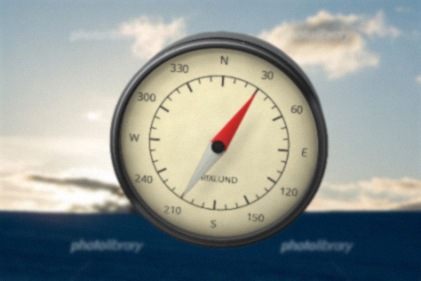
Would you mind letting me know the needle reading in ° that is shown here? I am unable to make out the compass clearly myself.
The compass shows 30 °
